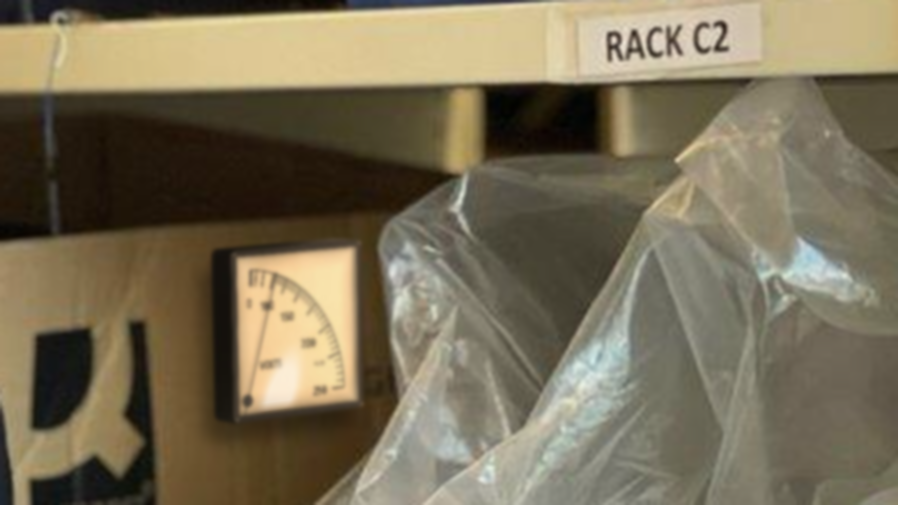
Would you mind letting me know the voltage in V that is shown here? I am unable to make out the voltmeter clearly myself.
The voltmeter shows 100 V
